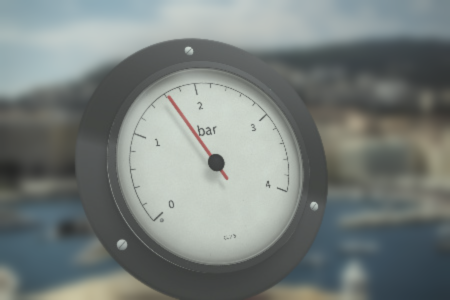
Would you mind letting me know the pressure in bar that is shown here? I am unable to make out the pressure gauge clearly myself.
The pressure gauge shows 1.6 bar
